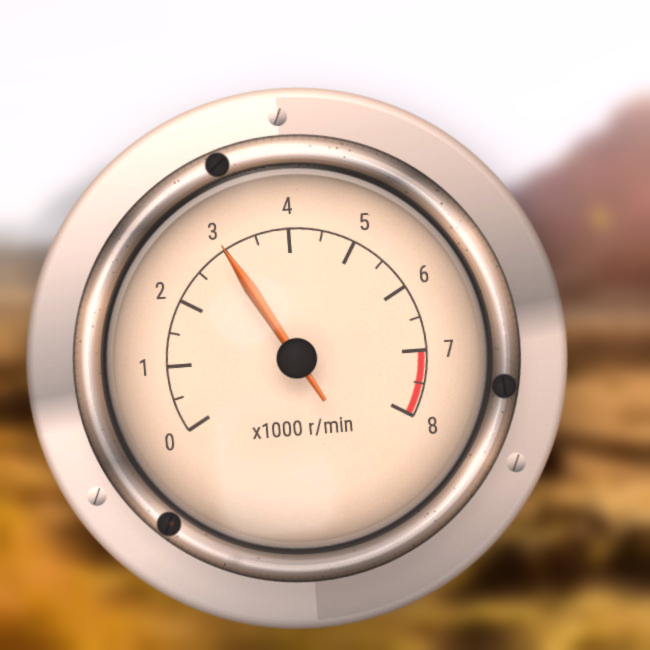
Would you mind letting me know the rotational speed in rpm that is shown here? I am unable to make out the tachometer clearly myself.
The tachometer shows 3000 rpm
